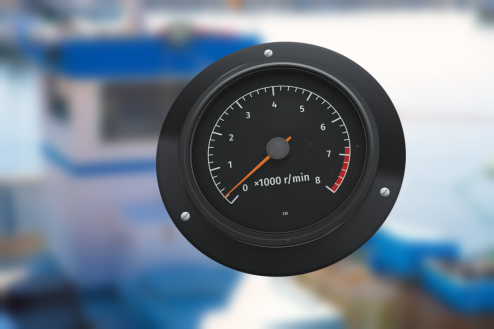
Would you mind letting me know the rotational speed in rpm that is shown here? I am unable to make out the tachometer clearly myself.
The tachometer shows 200 rpm
